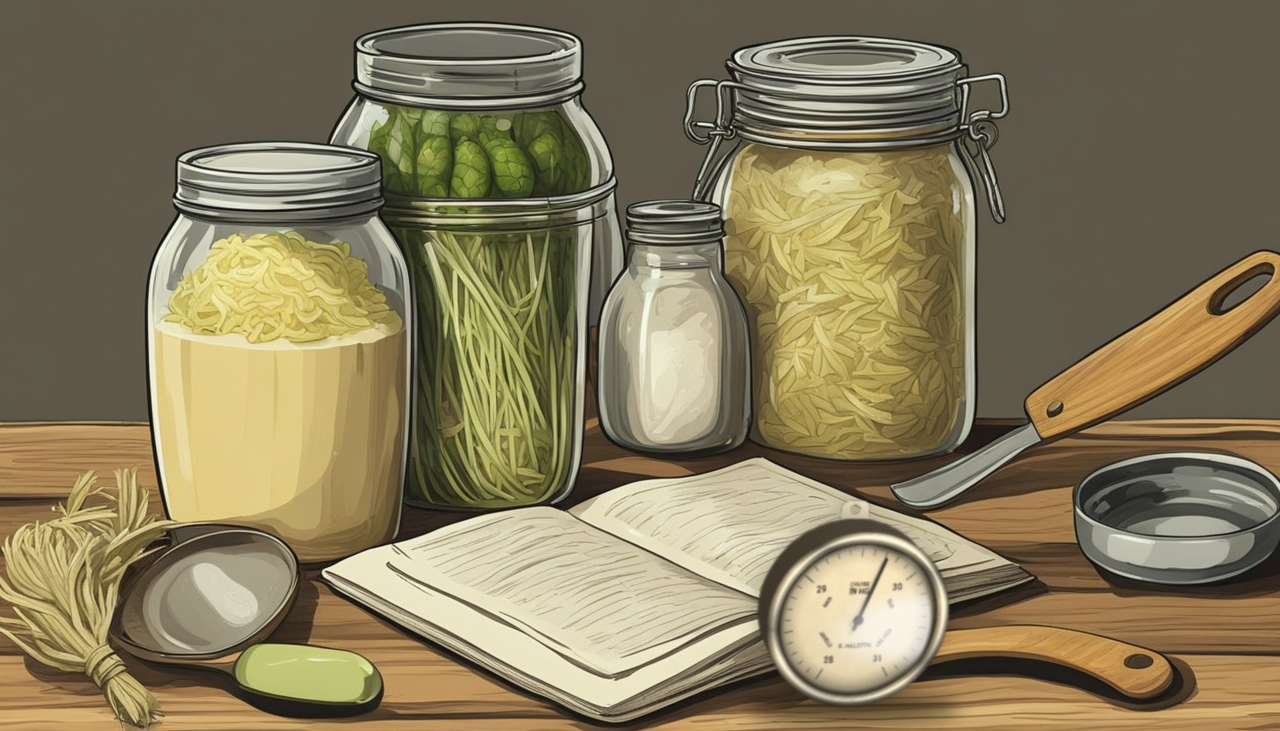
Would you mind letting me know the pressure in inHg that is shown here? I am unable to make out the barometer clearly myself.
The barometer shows 29.7 inHg
